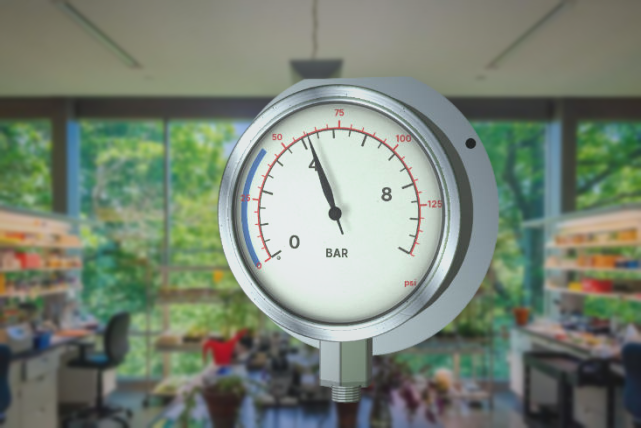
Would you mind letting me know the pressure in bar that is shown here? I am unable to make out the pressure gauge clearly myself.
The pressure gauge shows 4.25 bar
